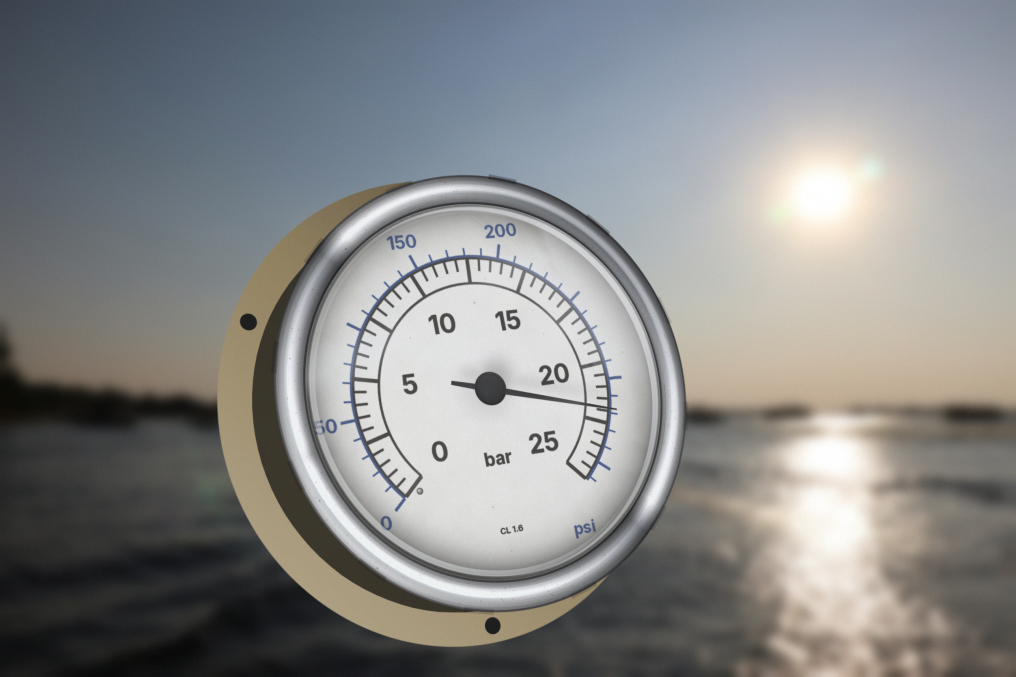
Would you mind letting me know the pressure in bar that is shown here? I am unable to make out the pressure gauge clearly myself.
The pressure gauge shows 22 bar
